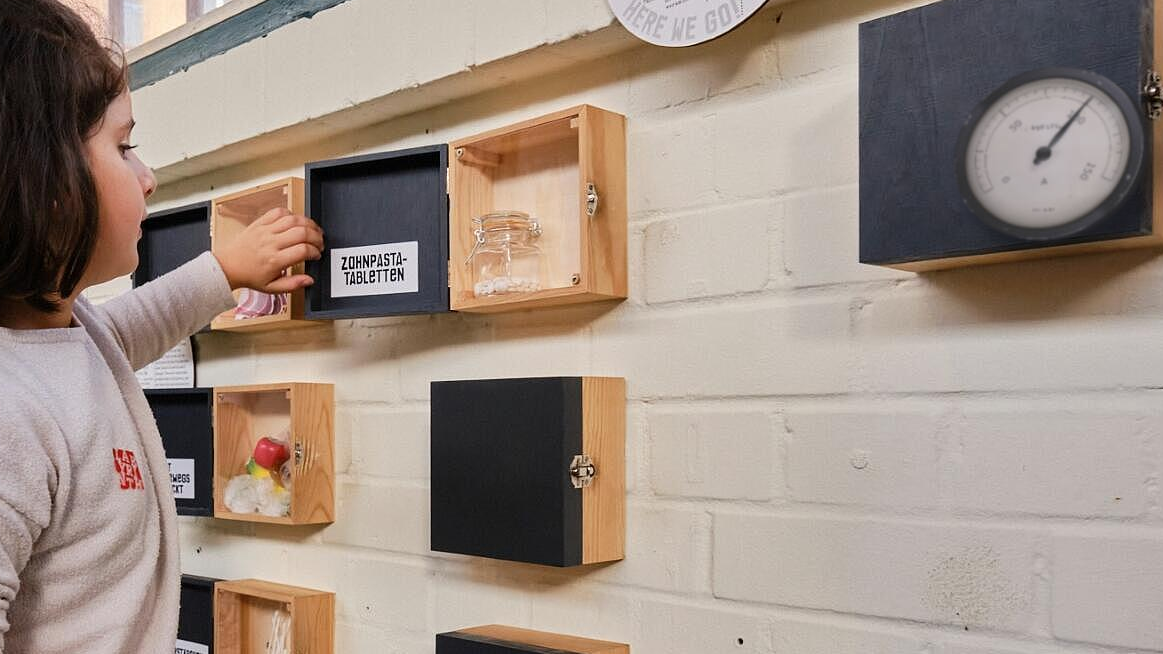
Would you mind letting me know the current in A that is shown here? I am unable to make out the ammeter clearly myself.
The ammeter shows 100 A
